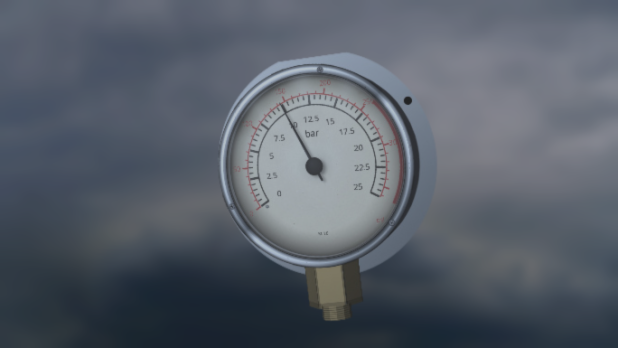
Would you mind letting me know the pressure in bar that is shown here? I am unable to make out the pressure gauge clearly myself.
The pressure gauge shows 10 bar
